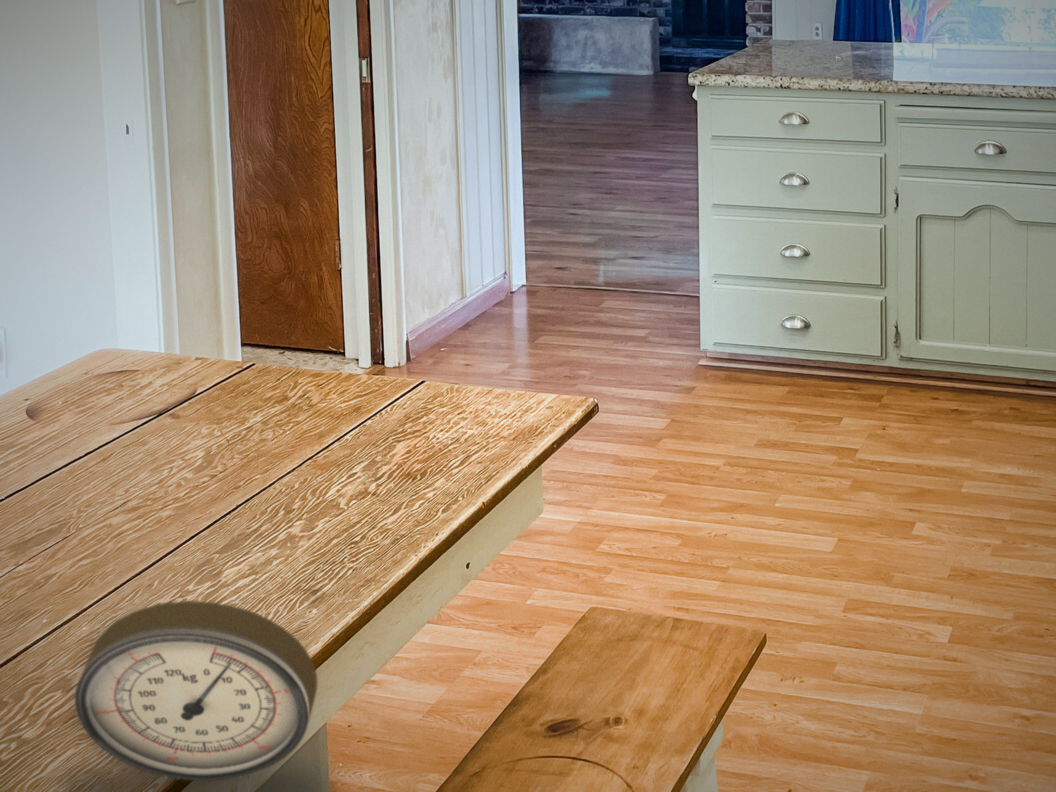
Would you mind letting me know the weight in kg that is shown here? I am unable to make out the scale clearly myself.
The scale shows 5 kg
